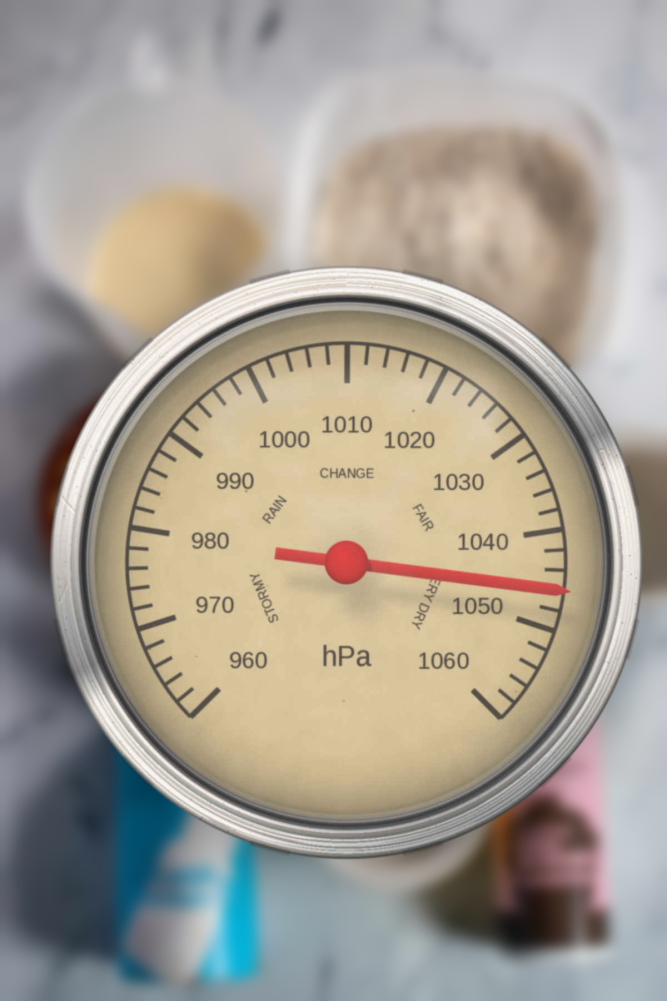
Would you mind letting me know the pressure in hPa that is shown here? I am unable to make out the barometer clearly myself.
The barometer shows 1046 hPa
